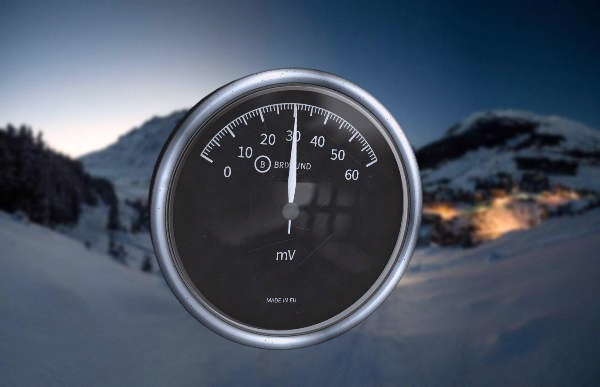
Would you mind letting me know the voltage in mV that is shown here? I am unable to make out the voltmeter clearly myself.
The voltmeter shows 30 mV
